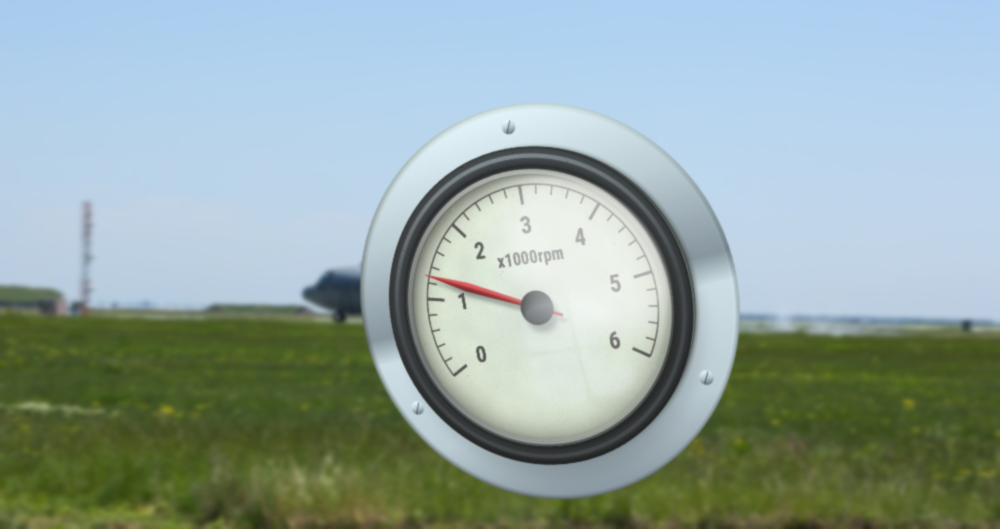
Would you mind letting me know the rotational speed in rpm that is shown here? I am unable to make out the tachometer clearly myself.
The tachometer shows 1300 rpm
